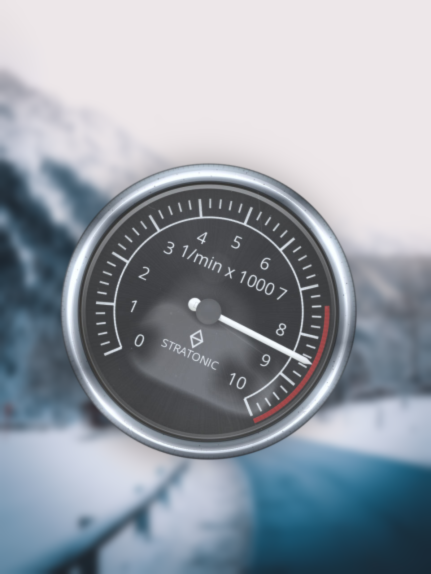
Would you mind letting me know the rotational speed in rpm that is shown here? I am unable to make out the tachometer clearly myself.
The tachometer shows 8500 rpm
